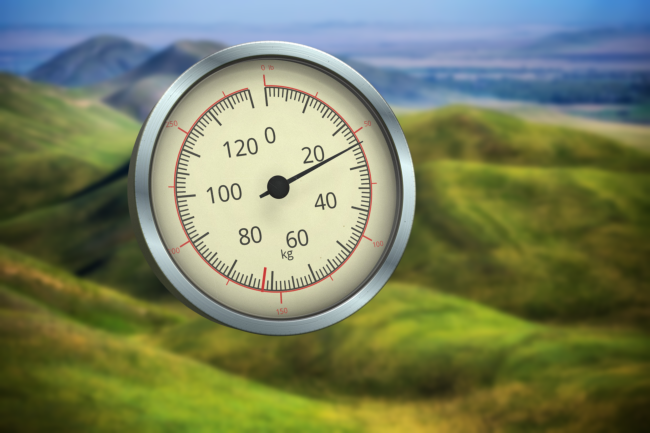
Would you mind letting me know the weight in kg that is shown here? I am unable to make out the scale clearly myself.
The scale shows 25 kg
